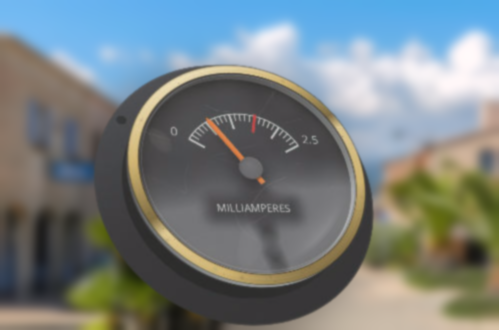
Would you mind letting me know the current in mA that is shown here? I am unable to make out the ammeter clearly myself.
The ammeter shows 0.5 mA
